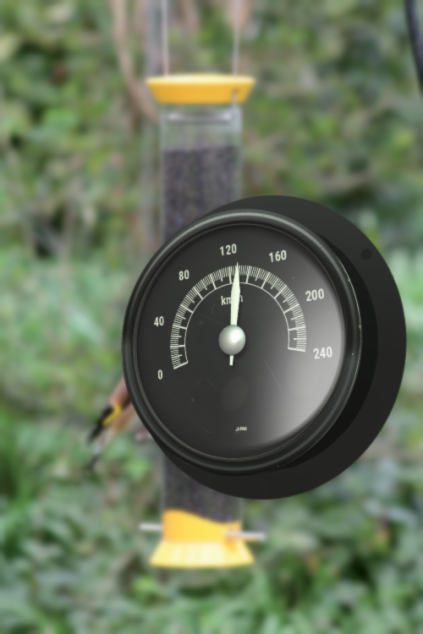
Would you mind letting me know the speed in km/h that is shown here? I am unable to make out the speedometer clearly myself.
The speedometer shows 130 km/h
